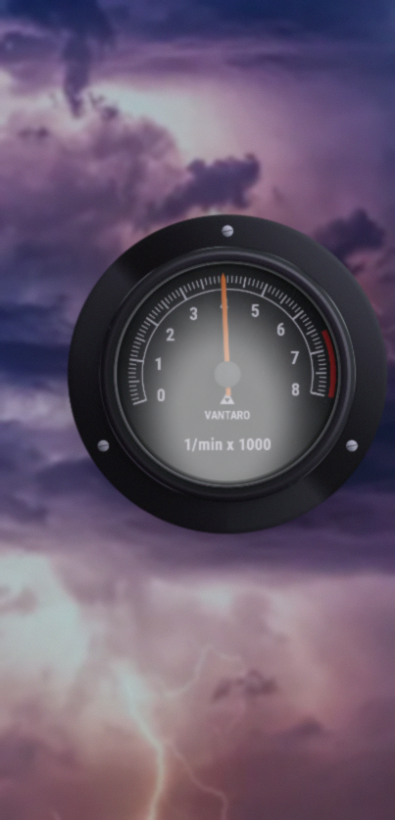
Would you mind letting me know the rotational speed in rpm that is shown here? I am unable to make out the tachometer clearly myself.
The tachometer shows 4000 rpm
